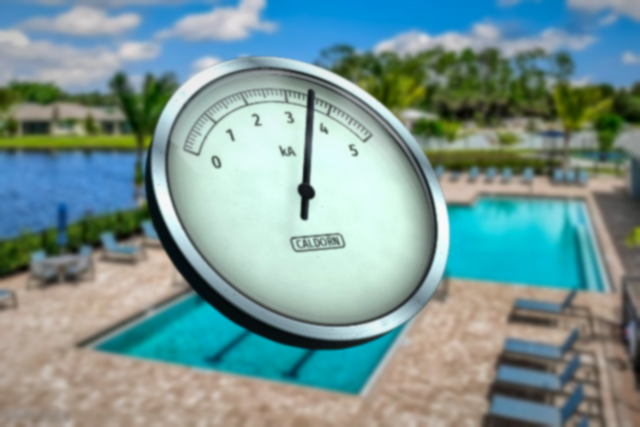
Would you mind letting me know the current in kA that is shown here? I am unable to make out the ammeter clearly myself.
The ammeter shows 3.5 kA
